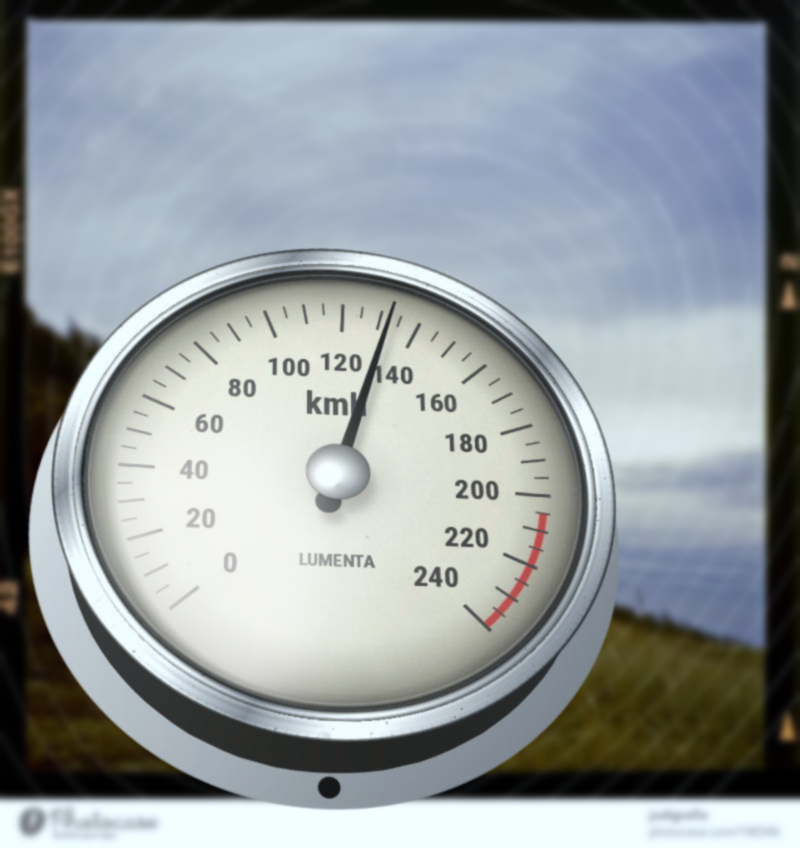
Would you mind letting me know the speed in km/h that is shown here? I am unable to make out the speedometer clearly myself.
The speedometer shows 132.5 km/h
